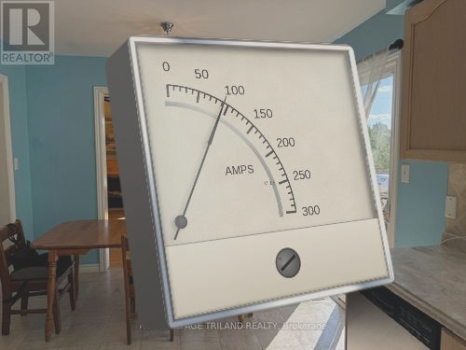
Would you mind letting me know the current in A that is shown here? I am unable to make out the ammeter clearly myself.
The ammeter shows 90 A
